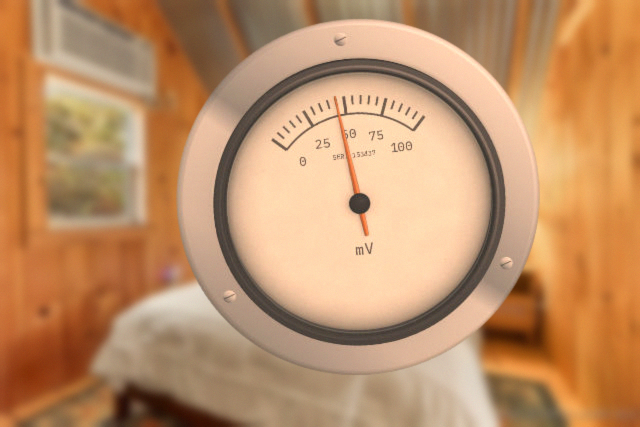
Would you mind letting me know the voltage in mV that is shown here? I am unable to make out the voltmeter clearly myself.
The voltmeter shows 45 mV
